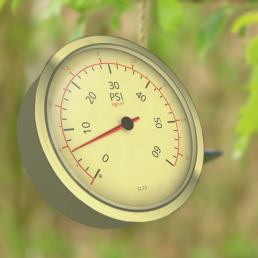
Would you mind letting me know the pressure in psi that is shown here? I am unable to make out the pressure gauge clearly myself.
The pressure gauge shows 6 psi
